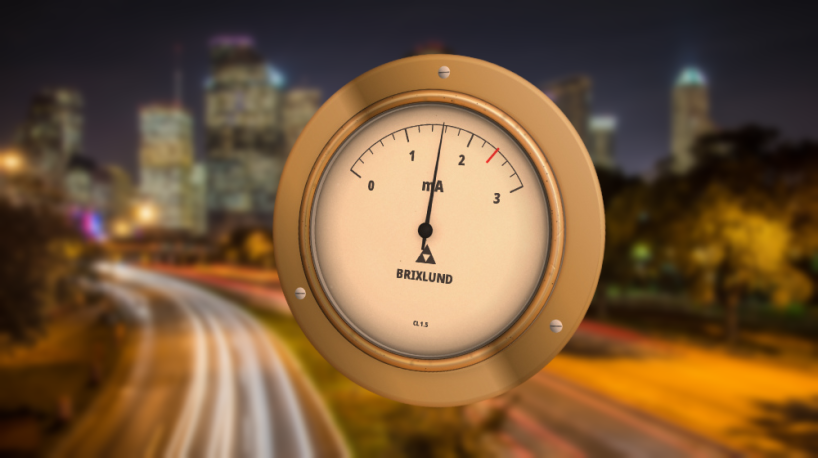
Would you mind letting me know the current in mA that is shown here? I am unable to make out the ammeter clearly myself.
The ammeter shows 1.6 mA
